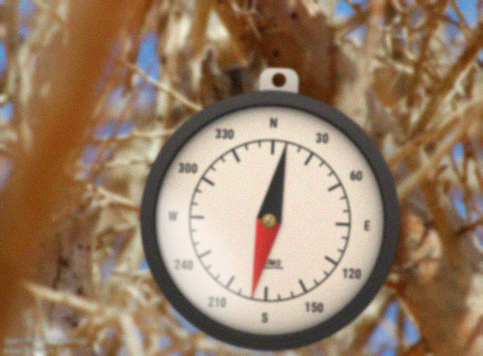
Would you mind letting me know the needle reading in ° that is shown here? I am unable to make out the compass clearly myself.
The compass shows 190 °
